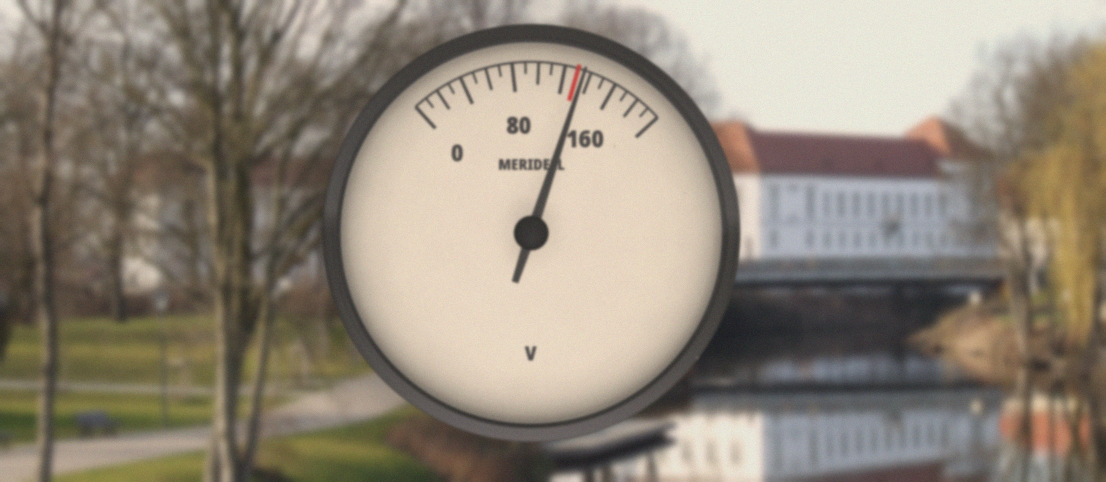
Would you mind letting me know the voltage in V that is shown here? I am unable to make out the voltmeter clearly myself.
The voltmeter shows 135 V
